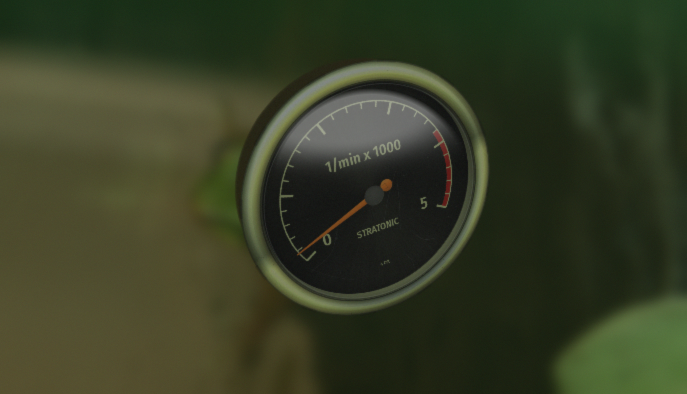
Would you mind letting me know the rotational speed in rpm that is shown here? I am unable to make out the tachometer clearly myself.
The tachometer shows 200 rpm
